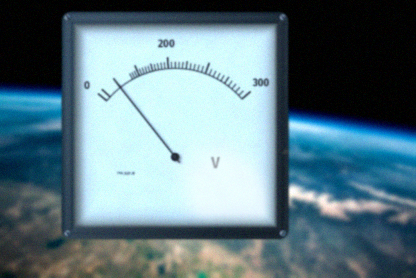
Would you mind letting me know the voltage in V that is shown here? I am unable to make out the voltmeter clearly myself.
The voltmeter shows 100 V
